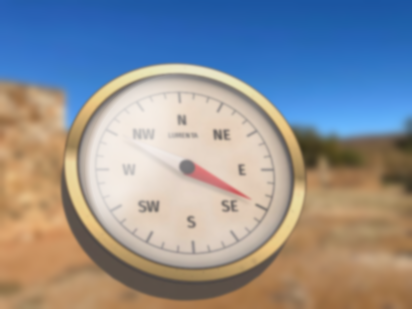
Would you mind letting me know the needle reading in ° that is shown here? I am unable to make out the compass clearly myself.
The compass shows 120 °
